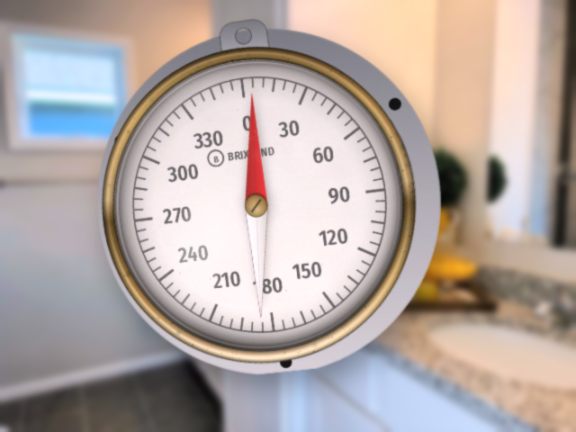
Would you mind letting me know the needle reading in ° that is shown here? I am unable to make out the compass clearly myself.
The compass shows 5 °
